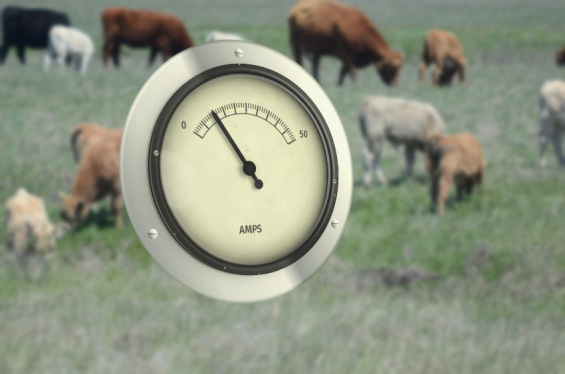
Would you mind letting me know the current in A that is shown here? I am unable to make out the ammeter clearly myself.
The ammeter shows 10 A
